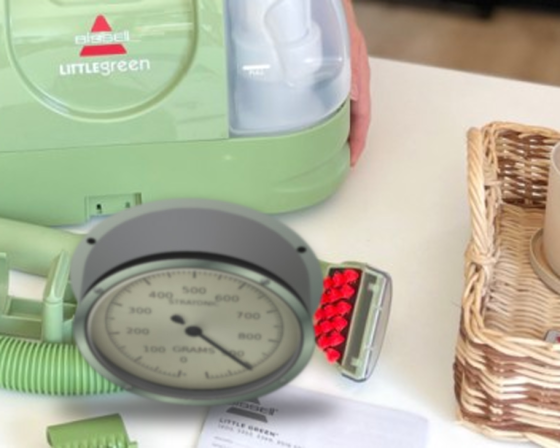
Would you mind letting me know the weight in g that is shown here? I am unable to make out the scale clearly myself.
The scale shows 900 g
